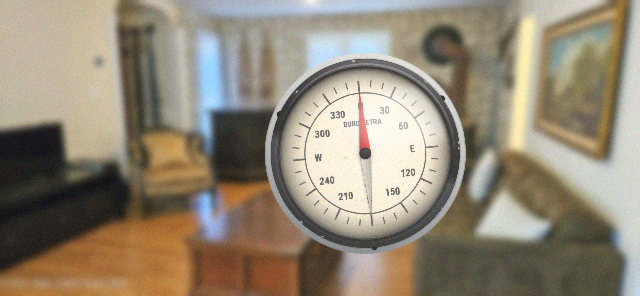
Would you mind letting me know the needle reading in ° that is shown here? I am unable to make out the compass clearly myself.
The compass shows 0 °
